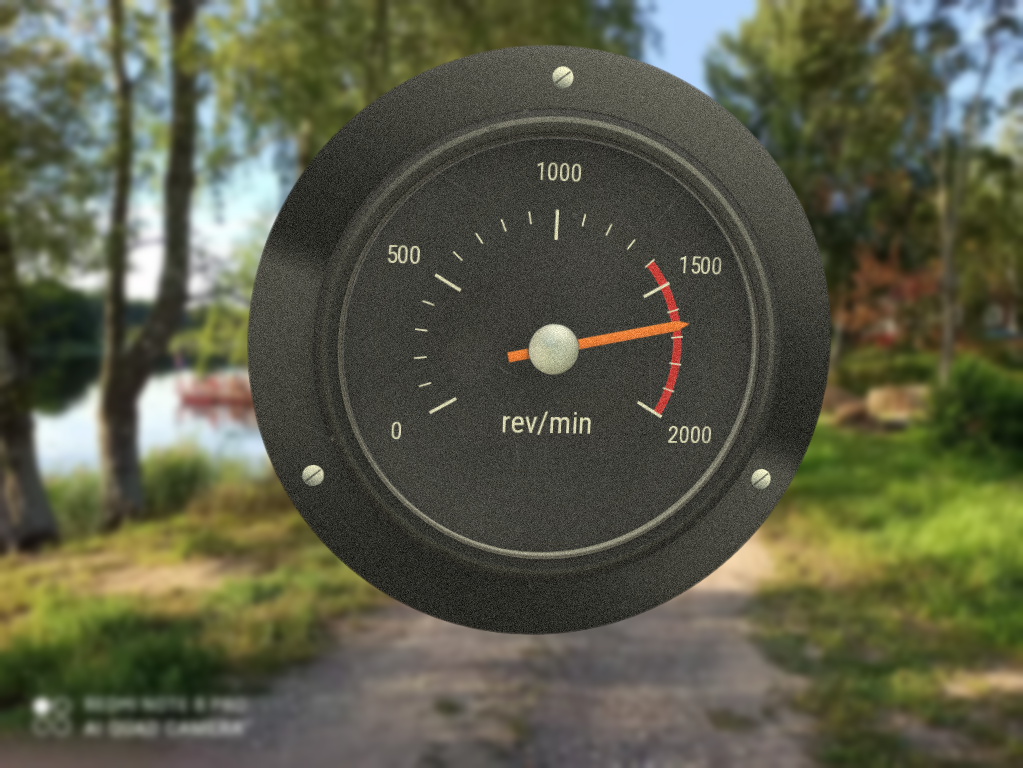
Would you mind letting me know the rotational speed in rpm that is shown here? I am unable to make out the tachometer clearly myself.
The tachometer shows 1650 rpm
